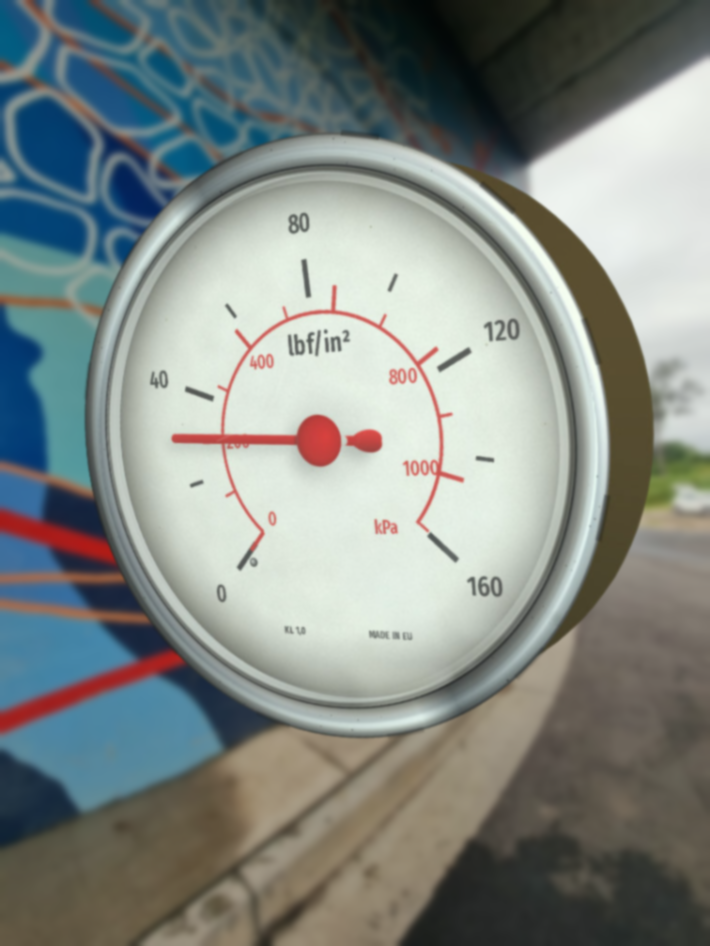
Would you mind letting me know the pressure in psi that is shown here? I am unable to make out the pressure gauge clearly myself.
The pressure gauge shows 30 psi
